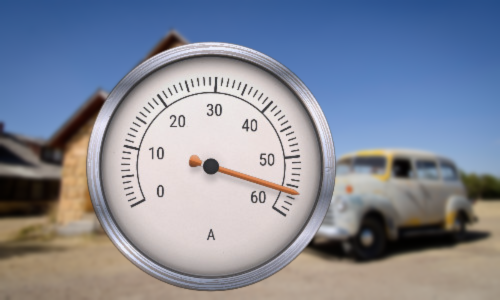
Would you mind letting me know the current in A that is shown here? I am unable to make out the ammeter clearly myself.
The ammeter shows 56 A
